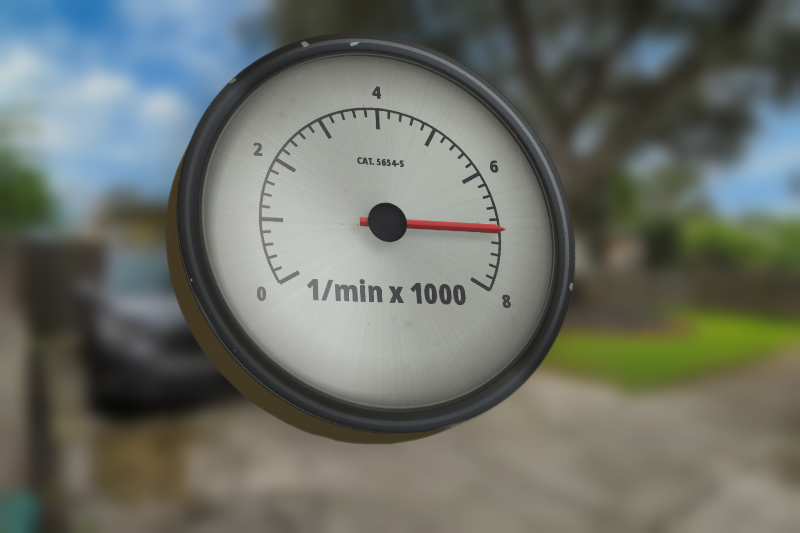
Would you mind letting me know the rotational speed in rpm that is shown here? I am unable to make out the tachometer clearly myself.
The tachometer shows 7000 rpm
